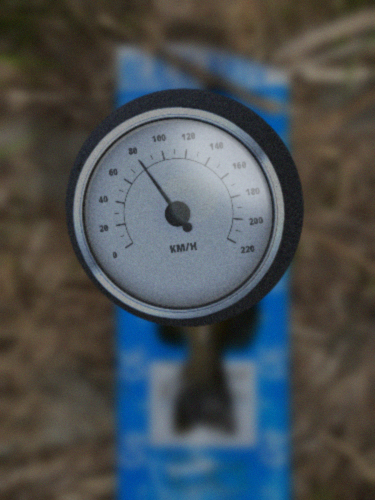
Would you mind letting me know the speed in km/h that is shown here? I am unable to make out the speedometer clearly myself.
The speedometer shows 80 km/h
